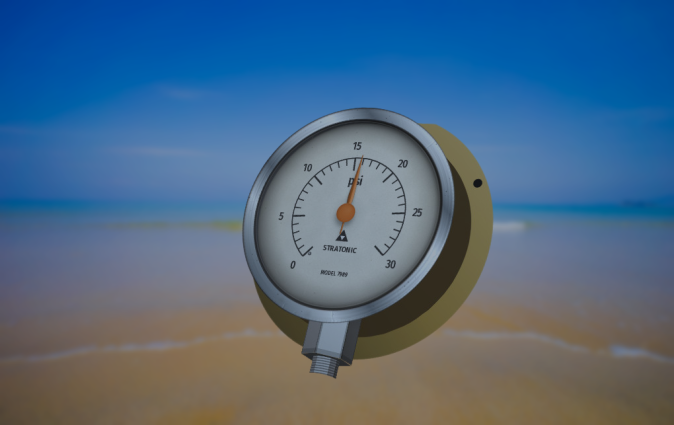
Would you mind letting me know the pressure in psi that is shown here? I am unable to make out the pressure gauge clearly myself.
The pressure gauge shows 16 psi
